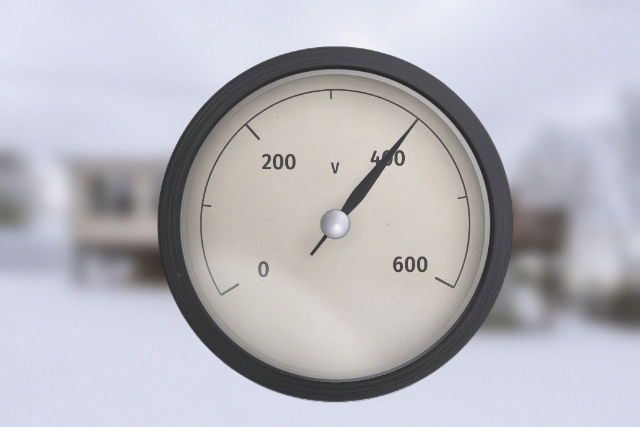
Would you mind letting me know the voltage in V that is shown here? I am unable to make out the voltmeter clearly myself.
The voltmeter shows 400 V
